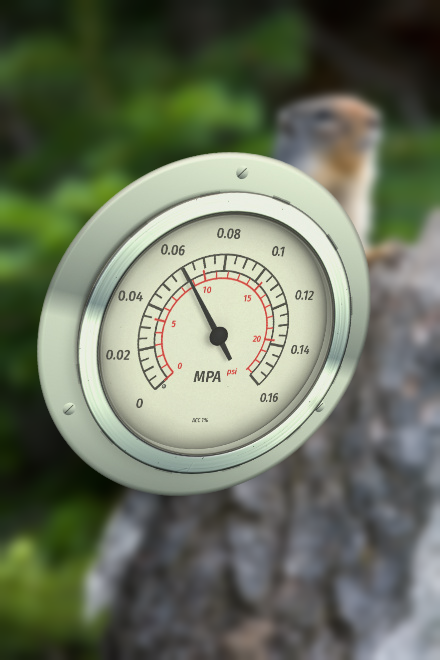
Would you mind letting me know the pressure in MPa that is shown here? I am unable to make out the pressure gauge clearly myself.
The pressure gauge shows 0.06 MPa
